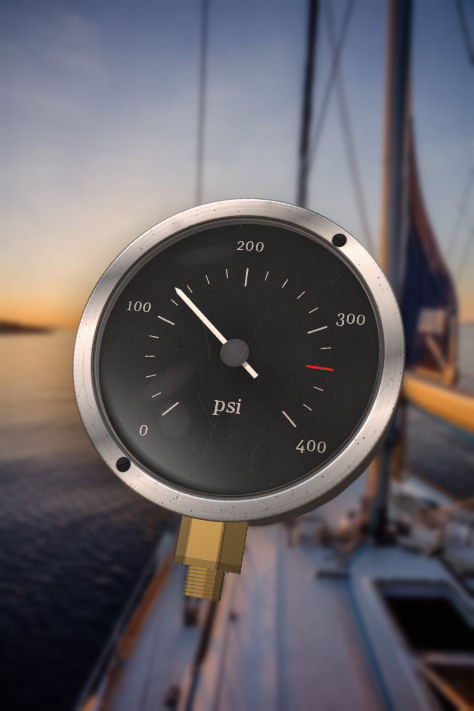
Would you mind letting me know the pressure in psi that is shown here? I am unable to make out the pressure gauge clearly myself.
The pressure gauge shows 130 psi
